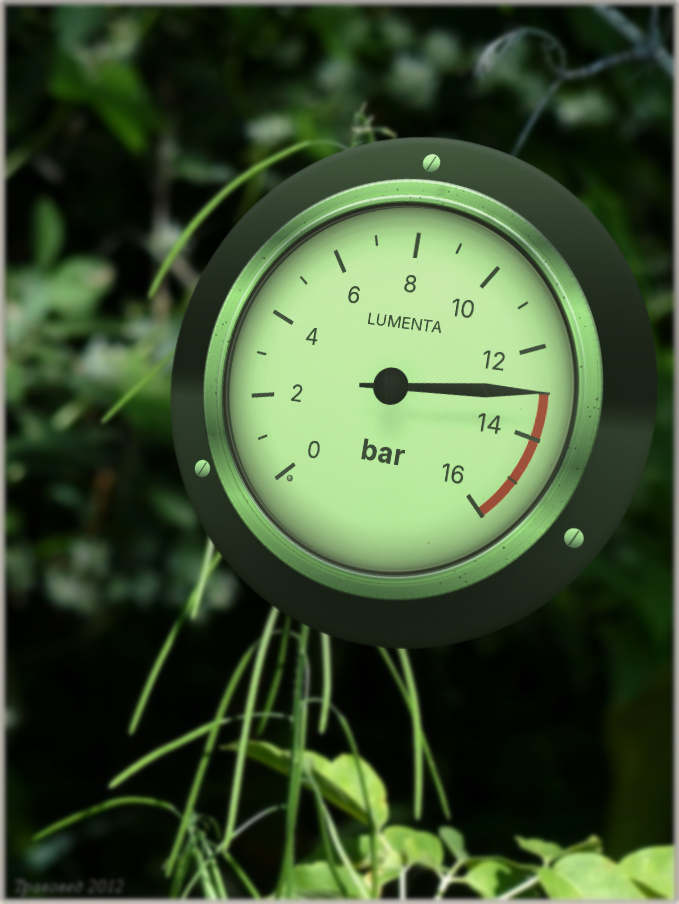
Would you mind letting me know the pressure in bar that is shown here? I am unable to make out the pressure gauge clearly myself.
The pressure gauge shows 13 bar
